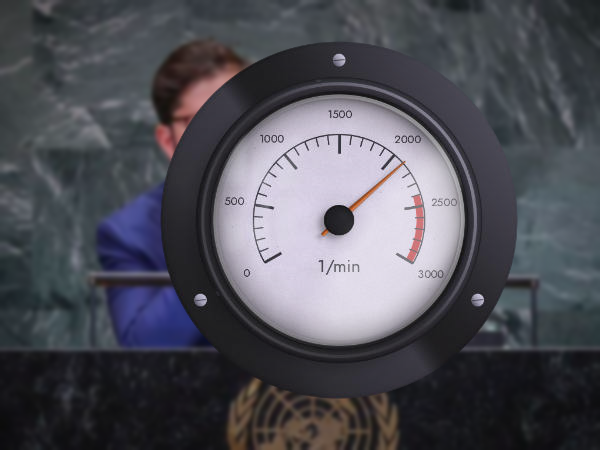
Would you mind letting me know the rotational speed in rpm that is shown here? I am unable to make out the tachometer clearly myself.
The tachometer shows 2100 rpm
